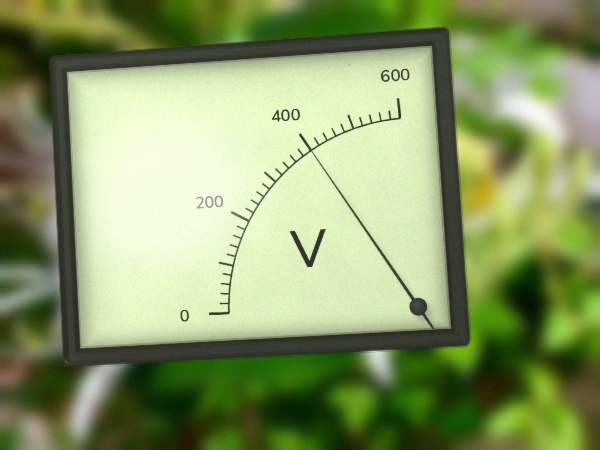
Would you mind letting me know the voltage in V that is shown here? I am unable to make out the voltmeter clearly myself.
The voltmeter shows 400 V
